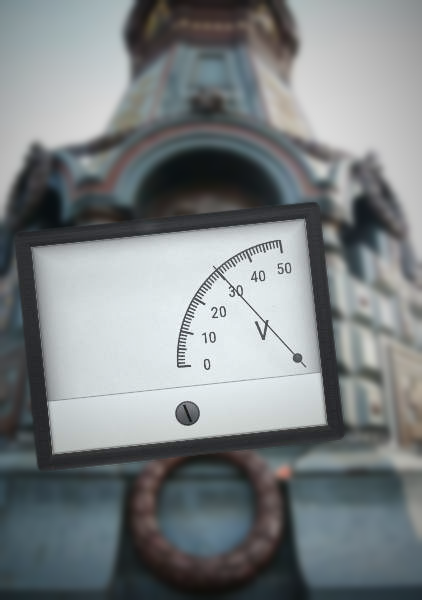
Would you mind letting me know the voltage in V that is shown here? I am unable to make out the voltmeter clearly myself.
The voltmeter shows 30 V
